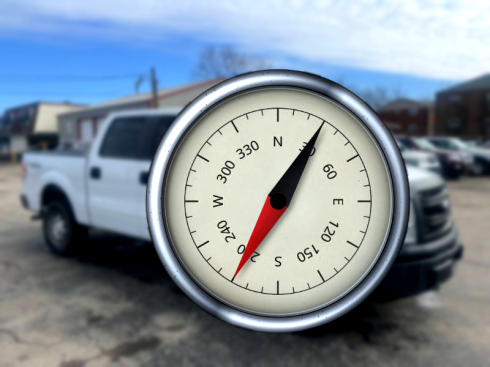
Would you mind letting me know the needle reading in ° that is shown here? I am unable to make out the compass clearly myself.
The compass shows 210 °
